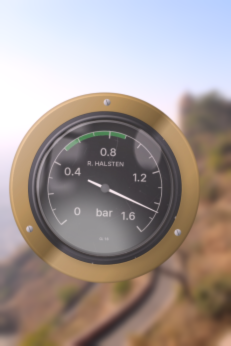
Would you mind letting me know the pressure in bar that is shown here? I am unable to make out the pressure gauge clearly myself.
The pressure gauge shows 1.45 bar
